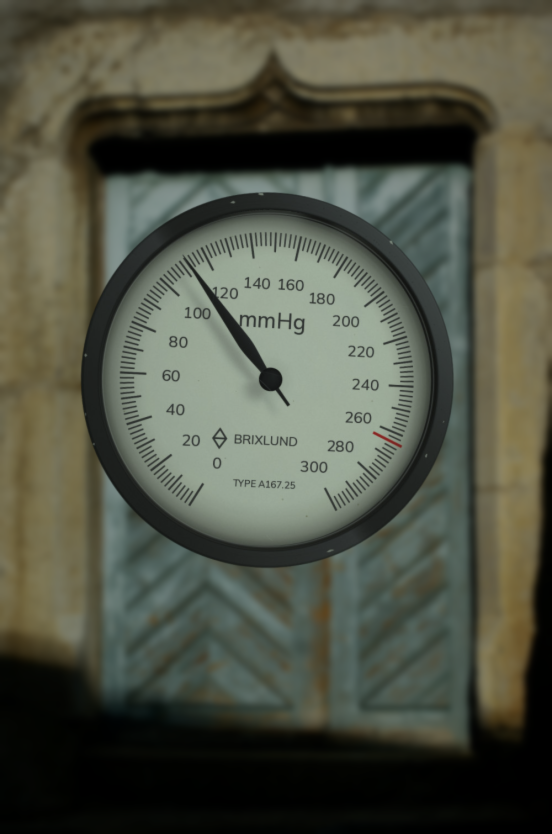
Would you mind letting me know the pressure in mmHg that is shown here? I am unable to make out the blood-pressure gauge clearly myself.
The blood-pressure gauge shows 112 mmHg
